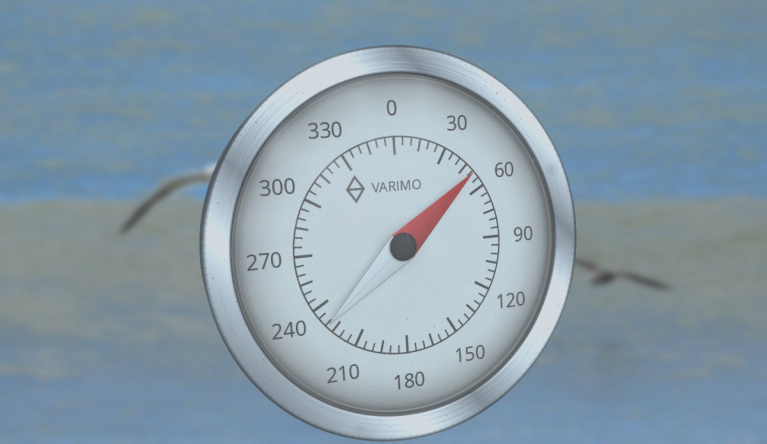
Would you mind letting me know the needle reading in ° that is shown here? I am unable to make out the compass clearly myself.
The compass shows 50 °
